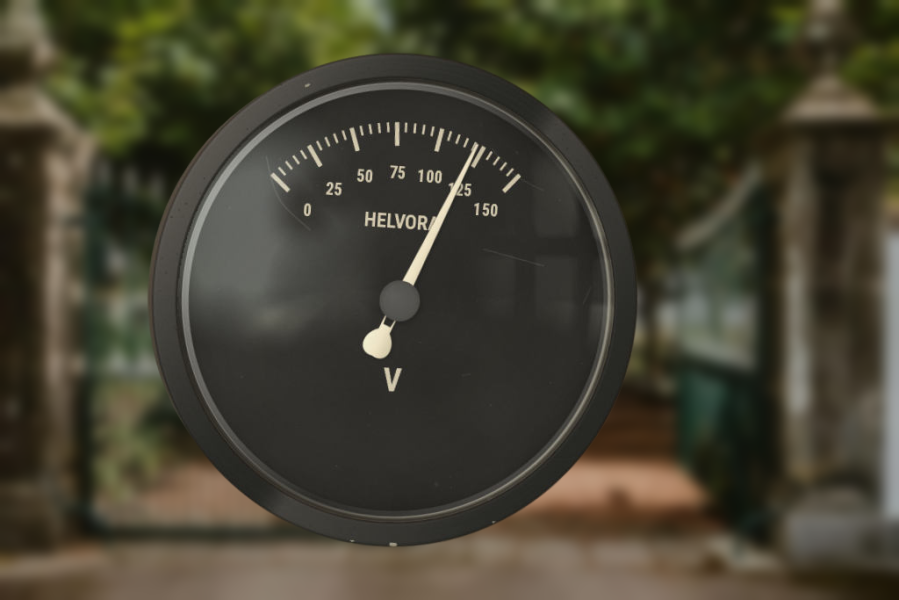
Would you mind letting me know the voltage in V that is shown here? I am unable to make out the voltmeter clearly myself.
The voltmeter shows 120 V
